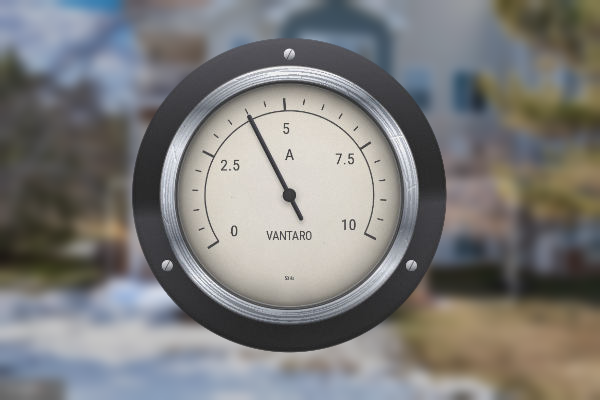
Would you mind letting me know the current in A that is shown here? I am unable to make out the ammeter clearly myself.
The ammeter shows 4 A
